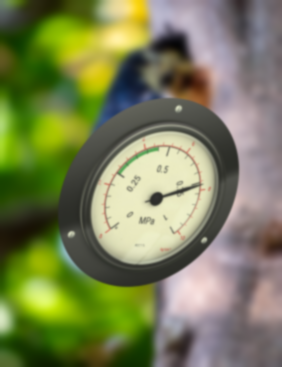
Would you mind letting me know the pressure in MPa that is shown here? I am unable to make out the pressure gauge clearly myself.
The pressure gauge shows 0.75 MPa
